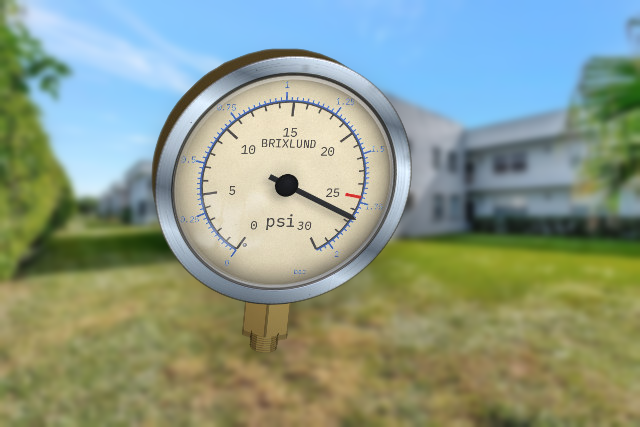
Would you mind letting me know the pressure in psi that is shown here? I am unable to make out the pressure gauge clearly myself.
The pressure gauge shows 26.5 psi
